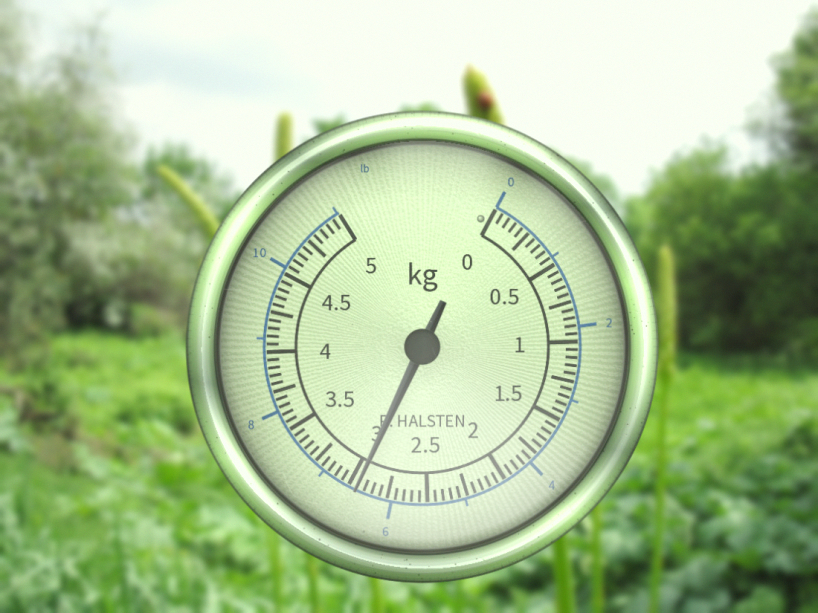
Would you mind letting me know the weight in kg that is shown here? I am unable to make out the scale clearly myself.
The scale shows 2.95 kg
